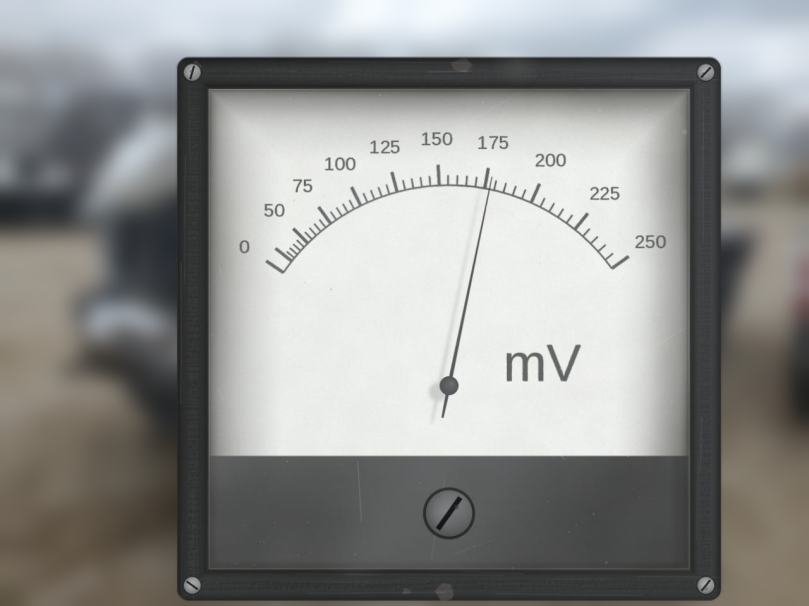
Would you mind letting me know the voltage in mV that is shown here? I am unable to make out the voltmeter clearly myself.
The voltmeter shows 177.5 mV
